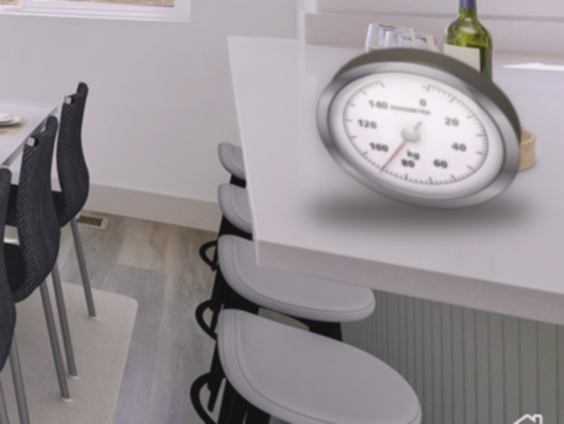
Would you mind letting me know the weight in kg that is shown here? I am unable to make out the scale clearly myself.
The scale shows 90 kg
